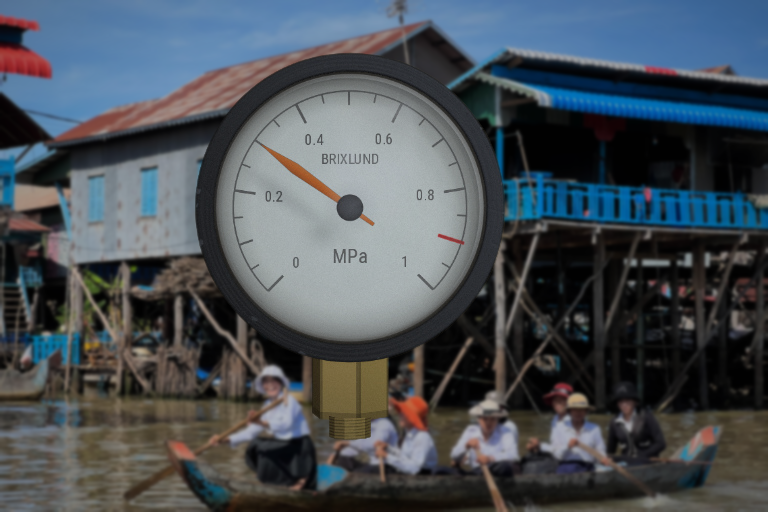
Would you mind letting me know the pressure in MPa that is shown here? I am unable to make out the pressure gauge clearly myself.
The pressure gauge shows 0.3 MPa
